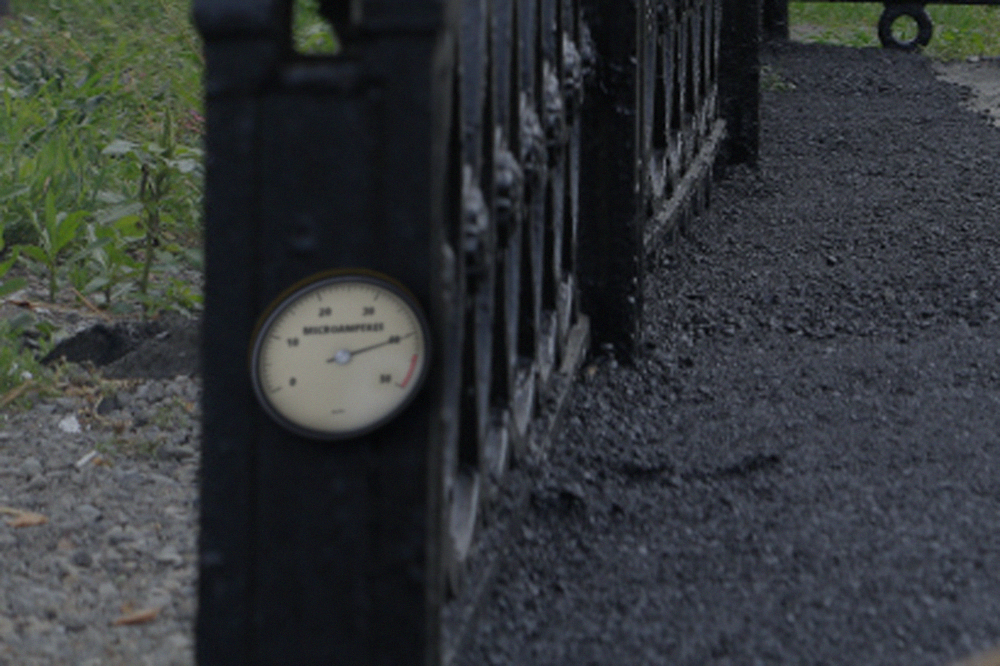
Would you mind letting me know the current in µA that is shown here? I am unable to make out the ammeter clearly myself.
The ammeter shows 40 µA
